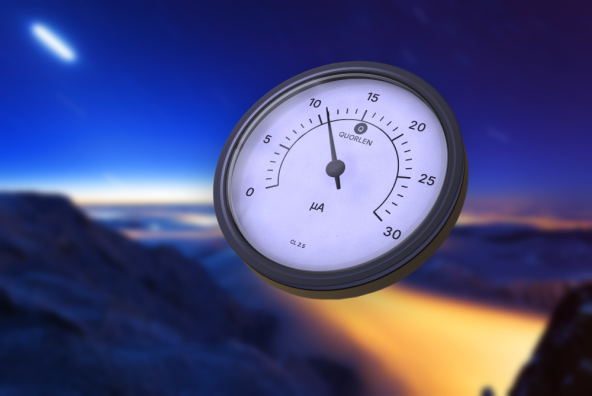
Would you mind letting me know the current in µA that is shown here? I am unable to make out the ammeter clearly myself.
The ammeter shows 11 µA
